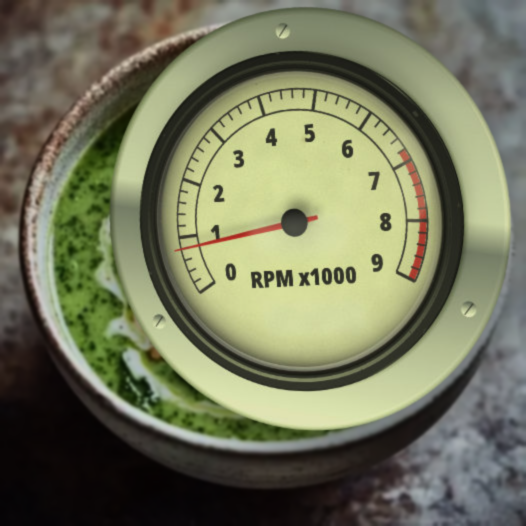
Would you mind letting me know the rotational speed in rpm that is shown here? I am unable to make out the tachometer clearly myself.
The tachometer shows 800 rpm
